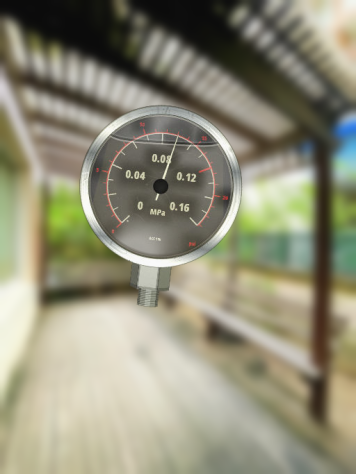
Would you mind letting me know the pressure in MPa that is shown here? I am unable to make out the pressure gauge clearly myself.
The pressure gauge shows 0.09 MPa
